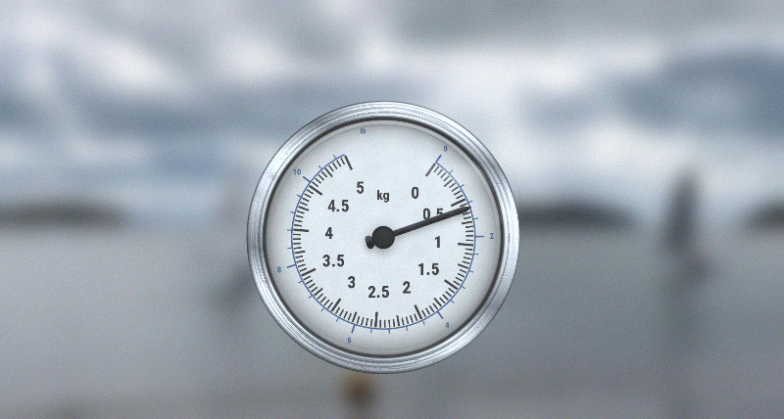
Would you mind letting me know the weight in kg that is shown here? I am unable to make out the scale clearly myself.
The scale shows 0.6 kg
